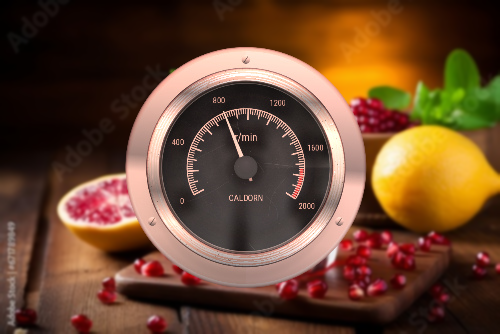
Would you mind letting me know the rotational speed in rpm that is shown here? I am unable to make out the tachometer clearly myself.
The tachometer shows 800 rpm
